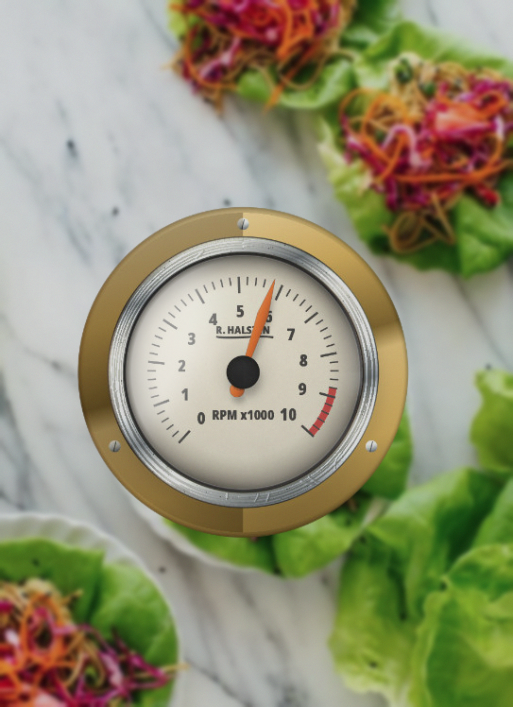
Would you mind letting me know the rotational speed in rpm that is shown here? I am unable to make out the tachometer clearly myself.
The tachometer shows 5800 rpm
